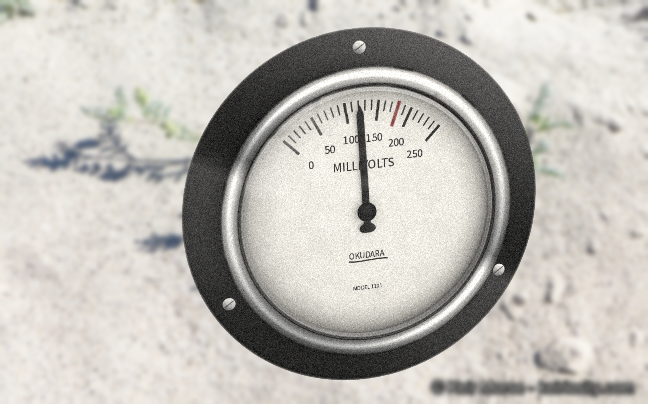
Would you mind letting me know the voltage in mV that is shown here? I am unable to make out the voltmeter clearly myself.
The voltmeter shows 120 mV
